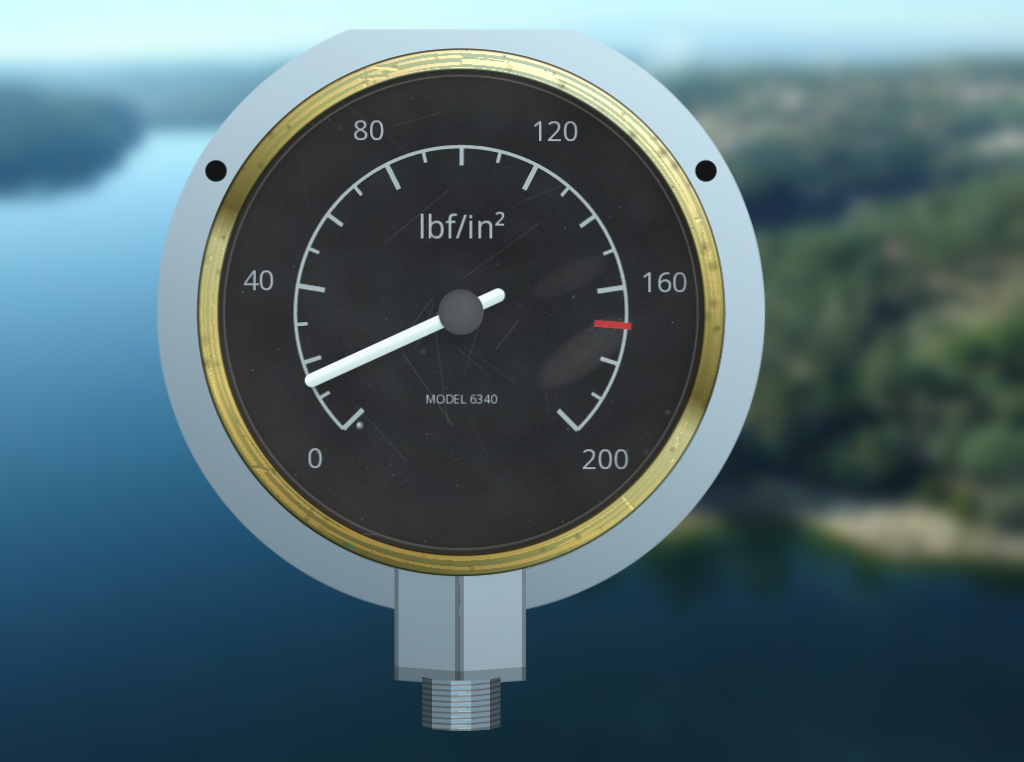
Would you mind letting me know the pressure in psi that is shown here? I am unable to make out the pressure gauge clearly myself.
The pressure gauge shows 15 psi
